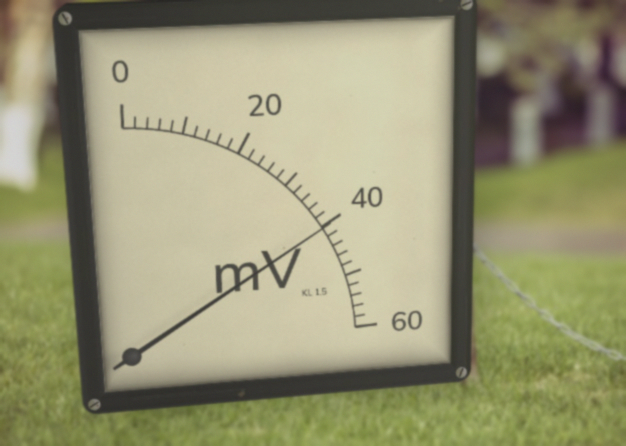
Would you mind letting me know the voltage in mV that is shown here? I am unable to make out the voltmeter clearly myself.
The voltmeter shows 40 mV
